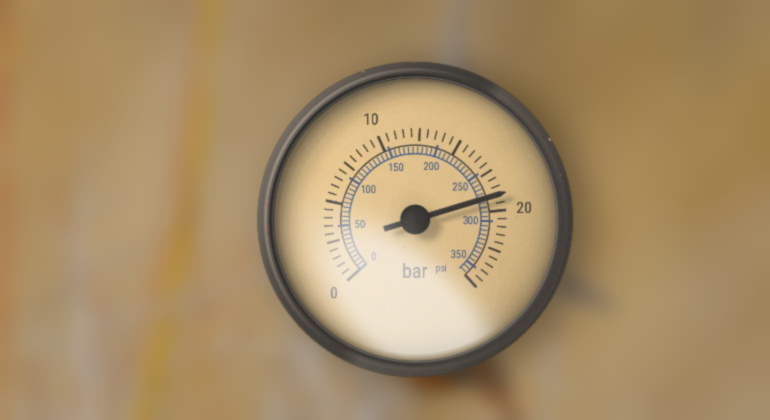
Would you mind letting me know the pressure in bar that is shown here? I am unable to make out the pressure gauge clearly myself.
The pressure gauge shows 19 bar
